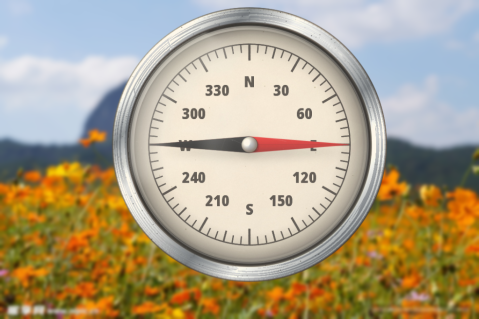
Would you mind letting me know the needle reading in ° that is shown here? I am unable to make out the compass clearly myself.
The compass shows 90 °
